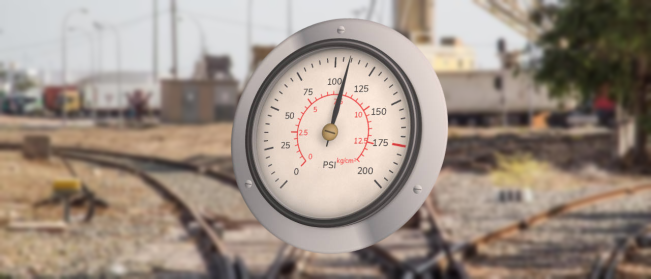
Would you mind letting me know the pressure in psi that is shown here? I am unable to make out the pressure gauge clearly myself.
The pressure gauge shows 110 psi
